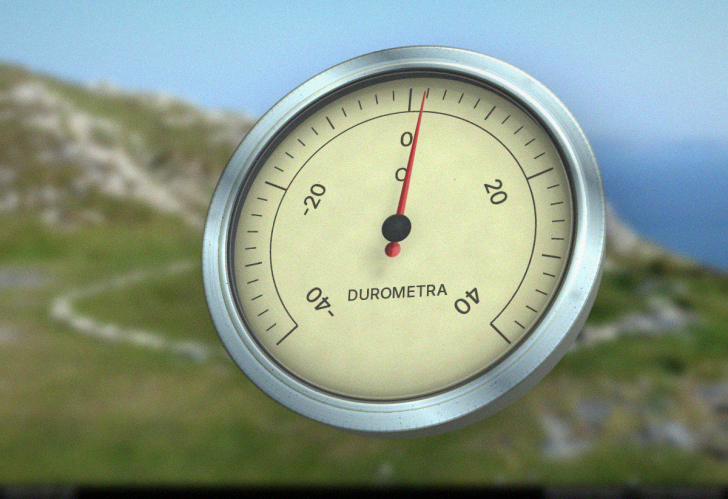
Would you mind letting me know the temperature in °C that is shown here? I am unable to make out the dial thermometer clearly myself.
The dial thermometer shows 2 °C
